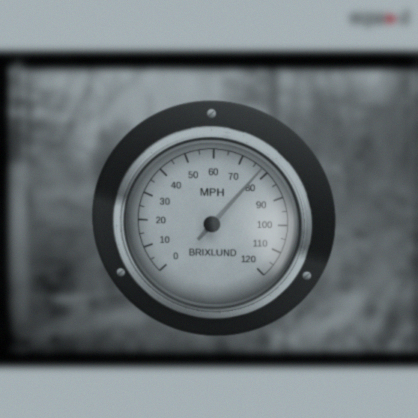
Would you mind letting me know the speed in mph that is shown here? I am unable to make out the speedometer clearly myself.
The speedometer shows 77.5 mph
